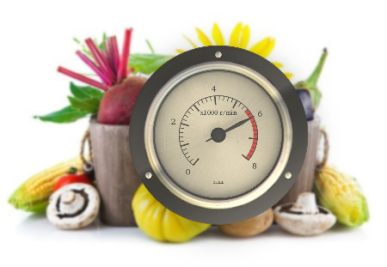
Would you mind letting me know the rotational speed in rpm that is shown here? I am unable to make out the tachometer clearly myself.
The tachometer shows 6000 rpm
